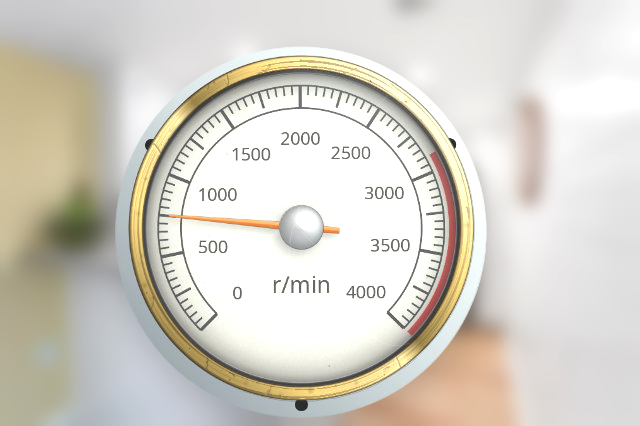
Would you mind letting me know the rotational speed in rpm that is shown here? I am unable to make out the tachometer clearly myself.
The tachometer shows 750 rpm
